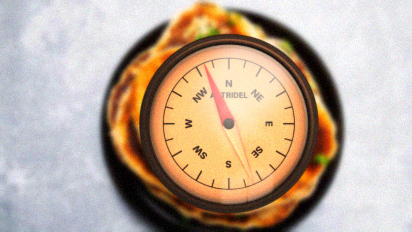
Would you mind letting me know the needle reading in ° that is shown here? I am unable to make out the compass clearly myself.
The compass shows 337.5 °
